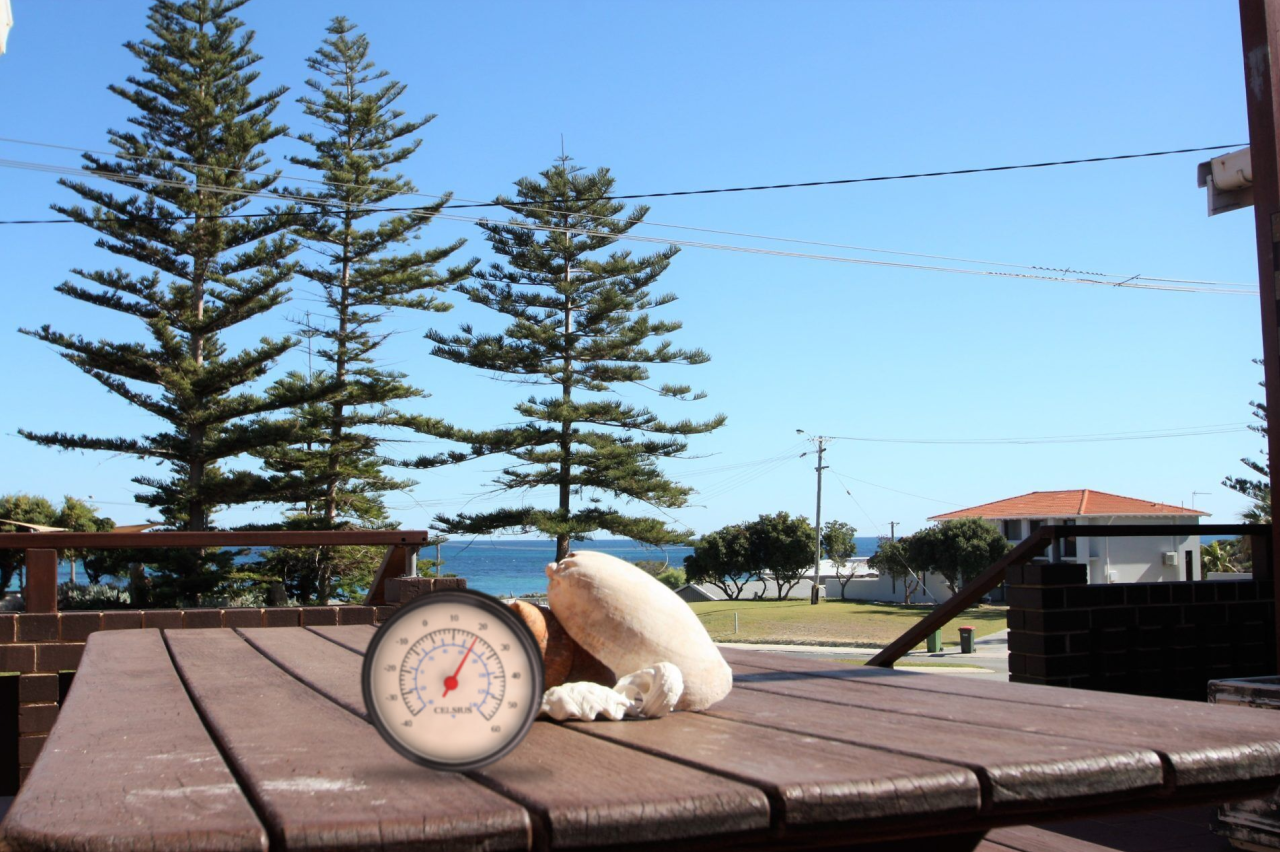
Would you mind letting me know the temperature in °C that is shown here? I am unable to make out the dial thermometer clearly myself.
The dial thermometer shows 20 °C
